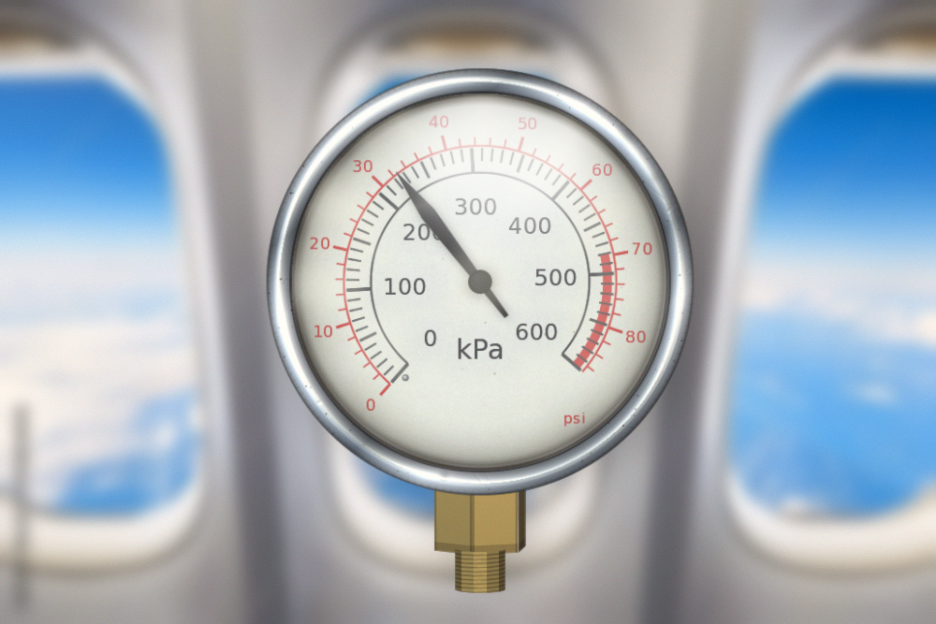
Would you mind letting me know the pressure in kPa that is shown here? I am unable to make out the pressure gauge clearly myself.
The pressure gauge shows 225 kPa
